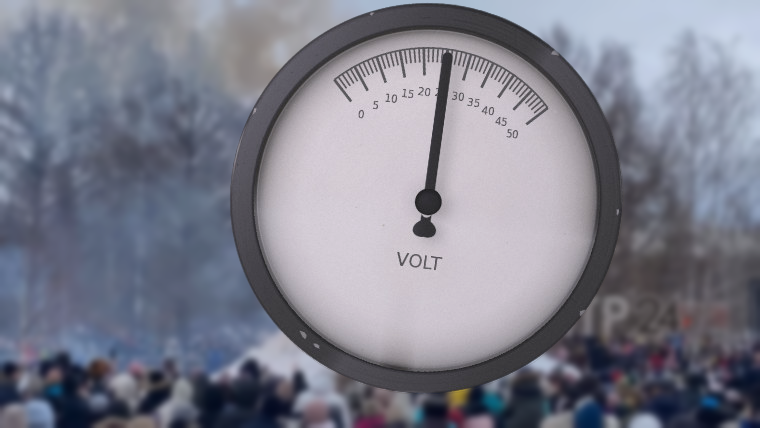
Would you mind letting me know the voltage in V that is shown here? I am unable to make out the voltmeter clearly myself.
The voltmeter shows 25 V
